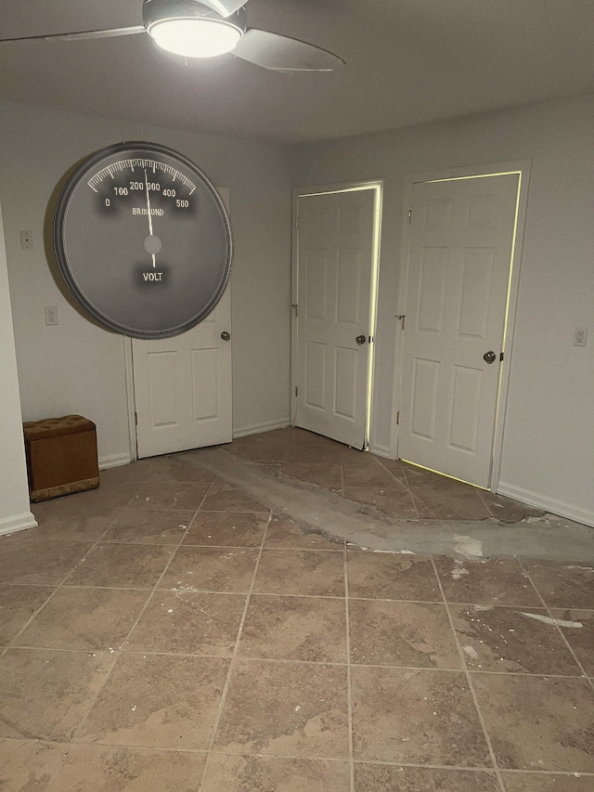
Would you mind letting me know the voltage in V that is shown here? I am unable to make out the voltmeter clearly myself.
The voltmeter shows 250 V
